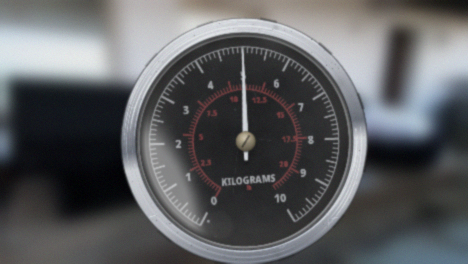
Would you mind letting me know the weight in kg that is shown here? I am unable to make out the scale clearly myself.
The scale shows 5 kg
